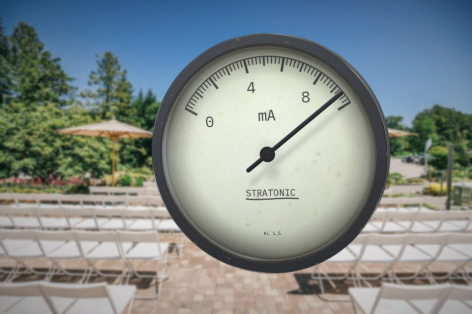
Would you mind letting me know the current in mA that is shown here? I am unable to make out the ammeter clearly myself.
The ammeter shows 9.4 mA
